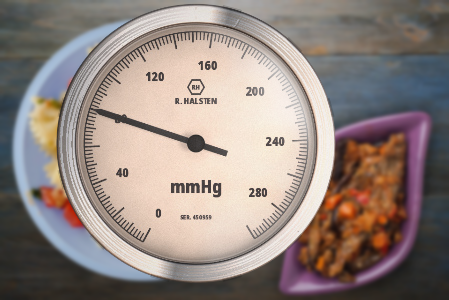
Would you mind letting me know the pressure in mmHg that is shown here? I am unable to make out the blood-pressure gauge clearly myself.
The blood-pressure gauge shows 80 mmHg
